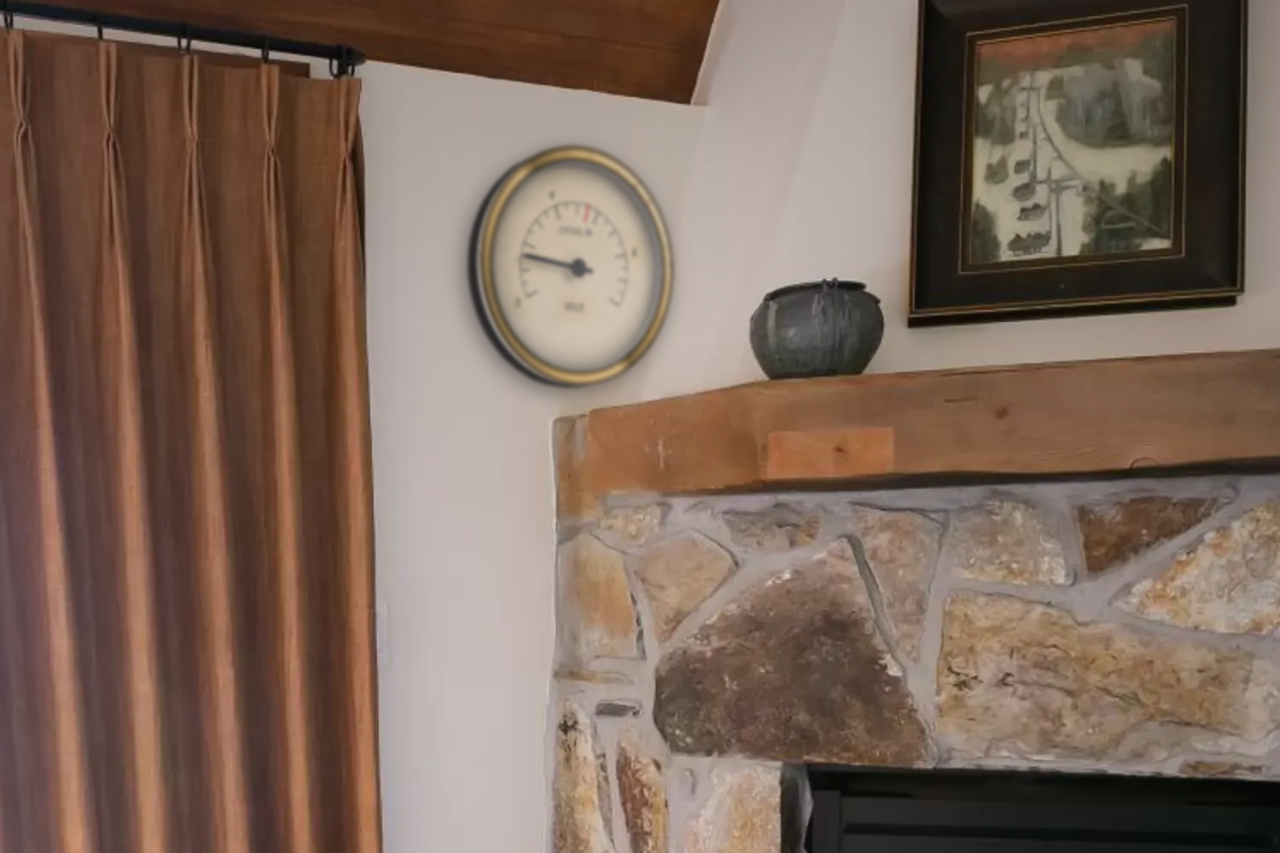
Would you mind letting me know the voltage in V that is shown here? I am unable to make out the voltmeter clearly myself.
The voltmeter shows 1.5 V
